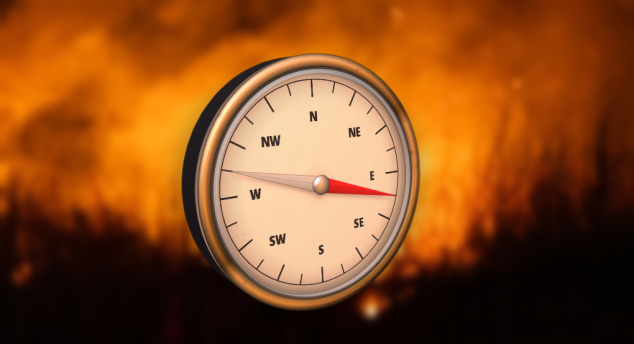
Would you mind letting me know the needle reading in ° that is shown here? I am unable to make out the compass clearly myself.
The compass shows 105 °
